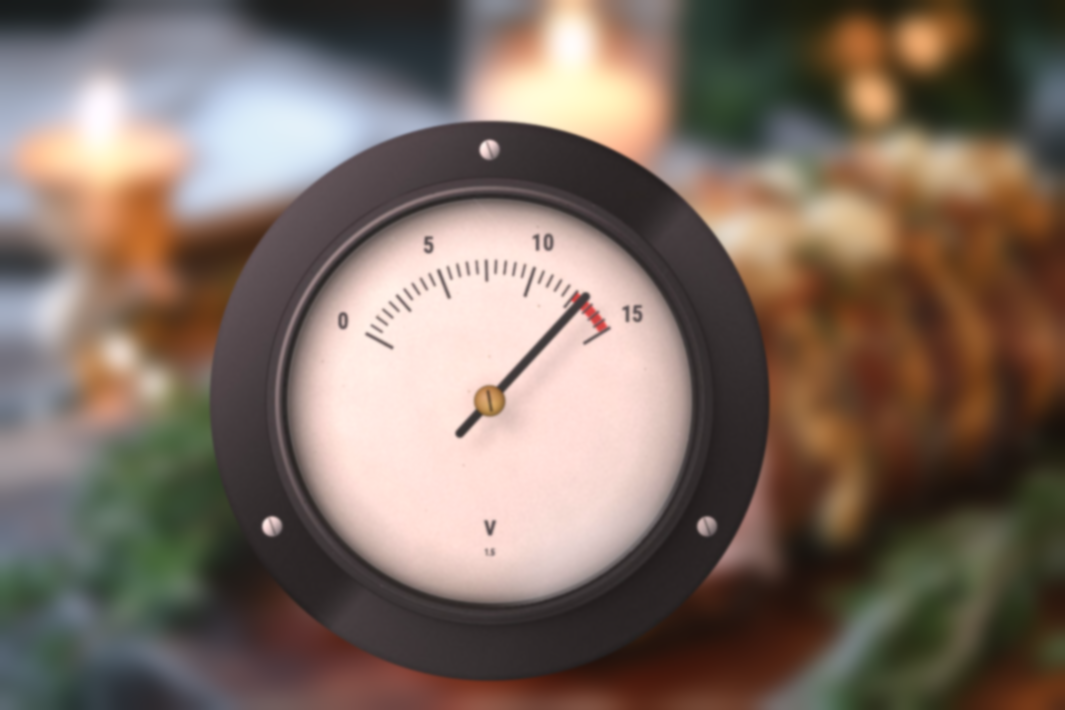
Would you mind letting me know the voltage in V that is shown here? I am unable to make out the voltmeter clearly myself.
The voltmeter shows 13 V
